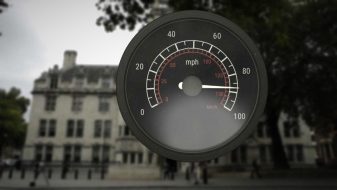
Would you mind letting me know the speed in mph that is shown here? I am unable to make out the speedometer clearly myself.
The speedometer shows 87.5 mph
